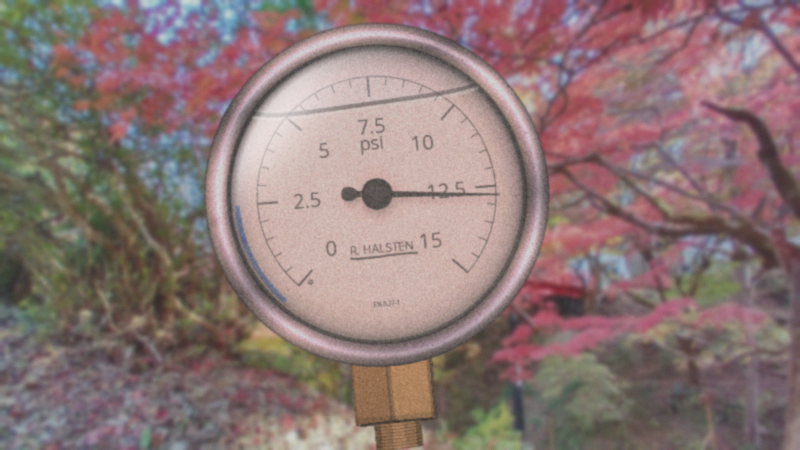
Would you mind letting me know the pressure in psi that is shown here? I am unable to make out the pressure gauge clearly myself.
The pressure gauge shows 12.75 psi
